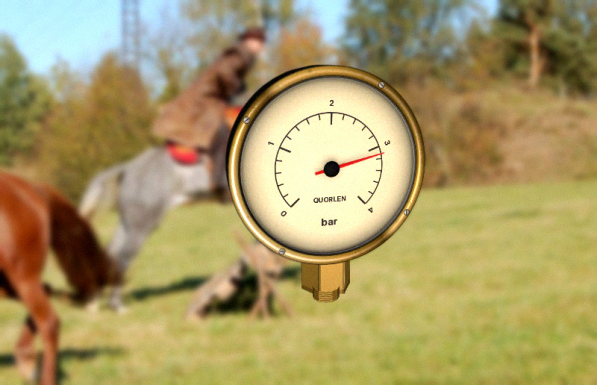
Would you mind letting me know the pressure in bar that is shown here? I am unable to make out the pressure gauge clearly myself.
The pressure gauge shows 3.1 bar
